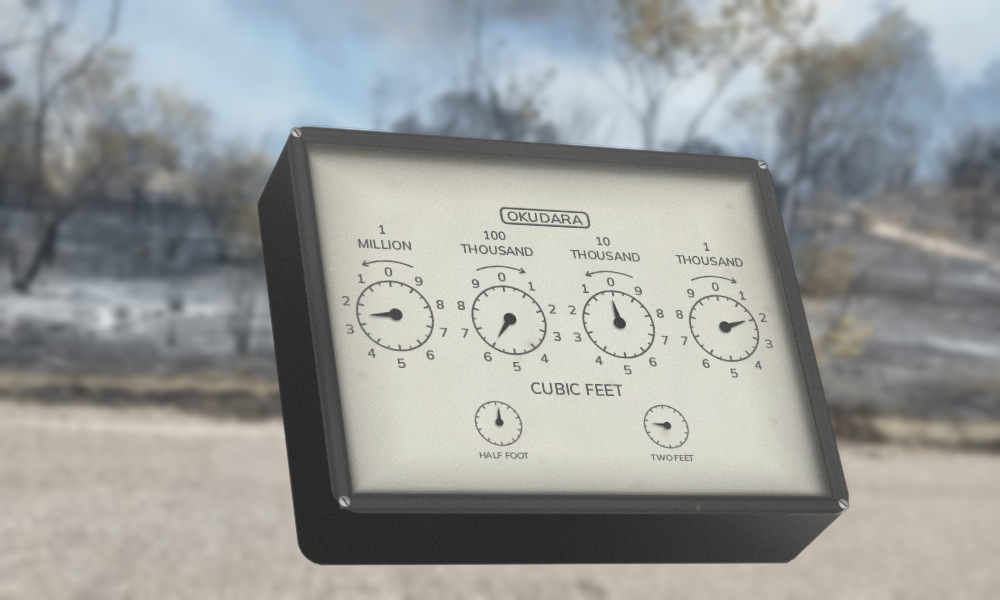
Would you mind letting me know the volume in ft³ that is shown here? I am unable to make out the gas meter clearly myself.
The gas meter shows 260200 ft³
